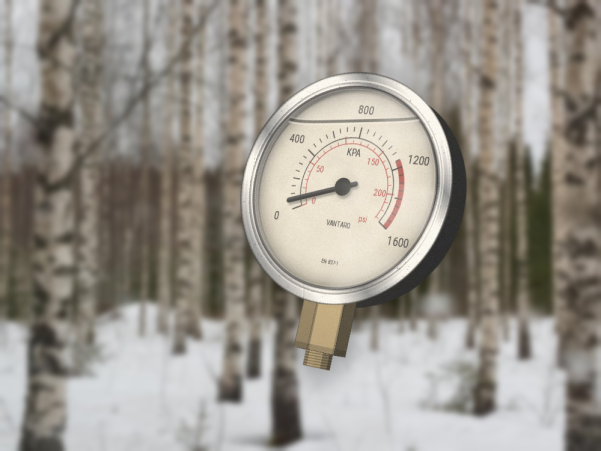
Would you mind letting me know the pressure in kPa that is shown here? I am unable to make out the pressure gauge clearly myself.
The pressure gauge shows 50 kPa
